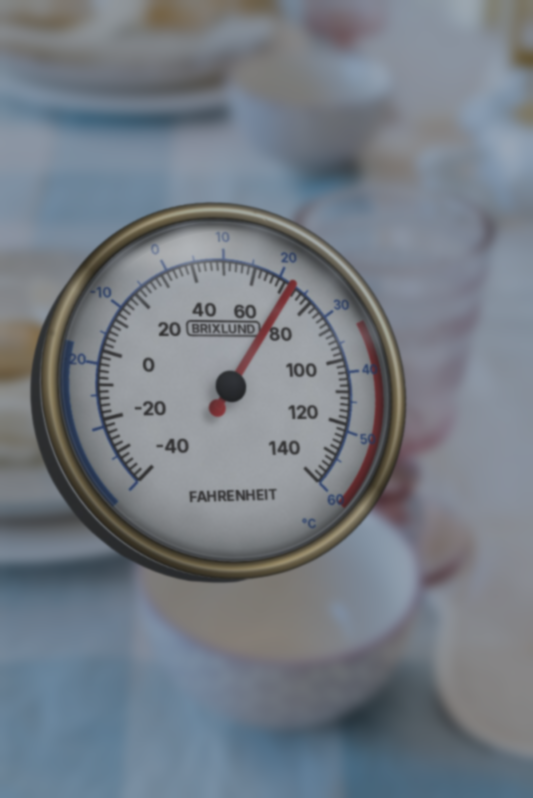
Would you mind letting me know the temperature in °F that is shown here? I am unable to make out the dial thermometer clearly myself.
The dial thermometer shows 72 °F
